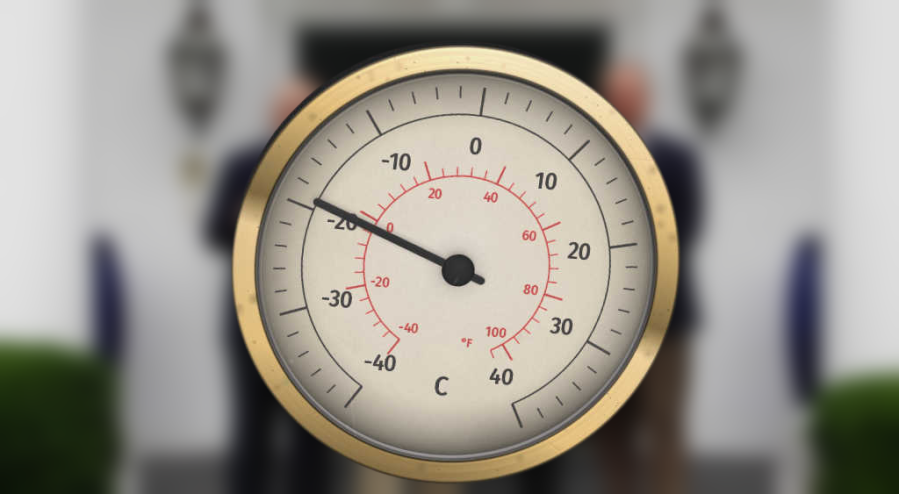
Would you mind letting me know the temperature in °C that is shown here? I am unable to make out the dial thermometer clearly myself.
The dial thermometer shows -19 °C
